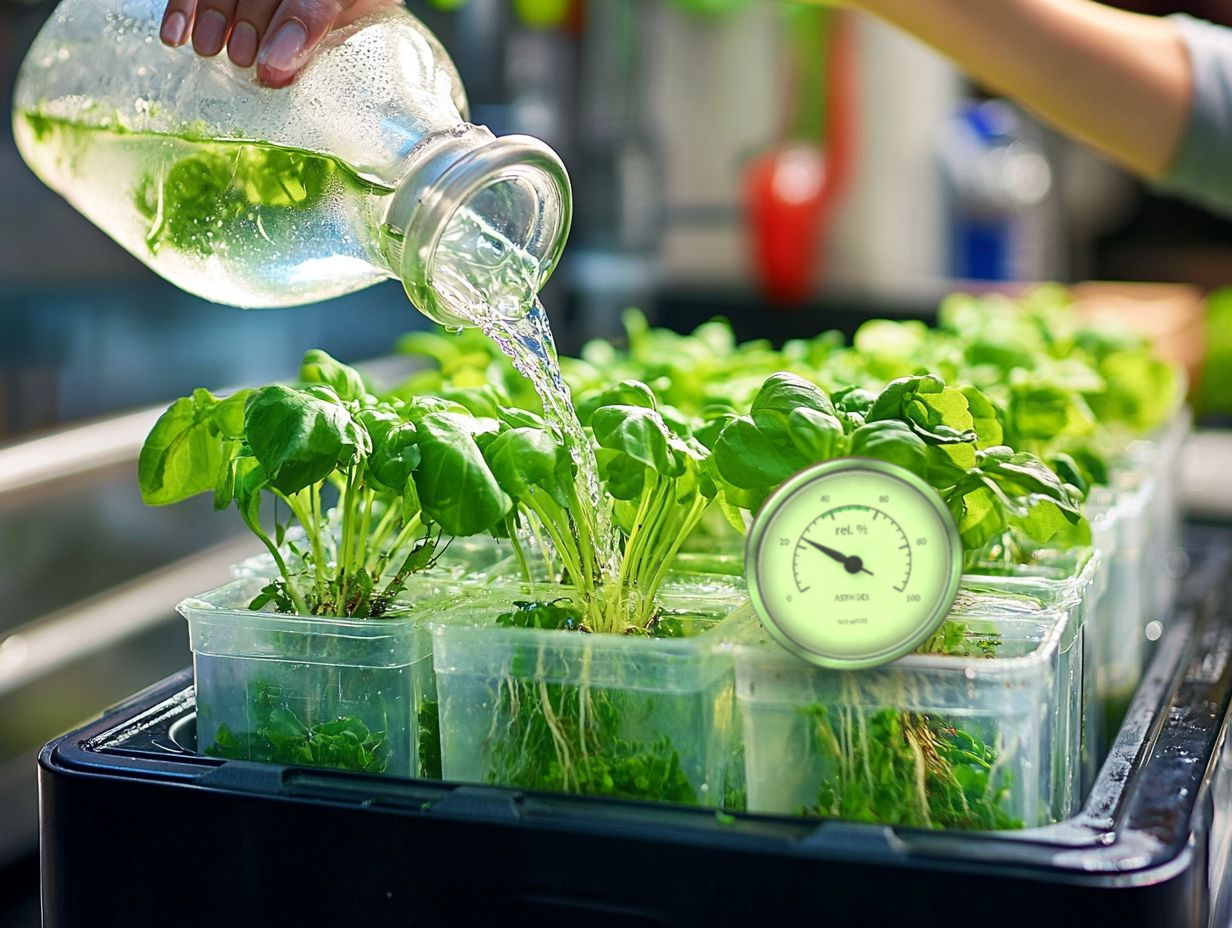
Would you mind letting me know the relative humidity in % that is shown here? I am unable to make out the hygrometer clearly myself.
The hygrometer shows 24 %
